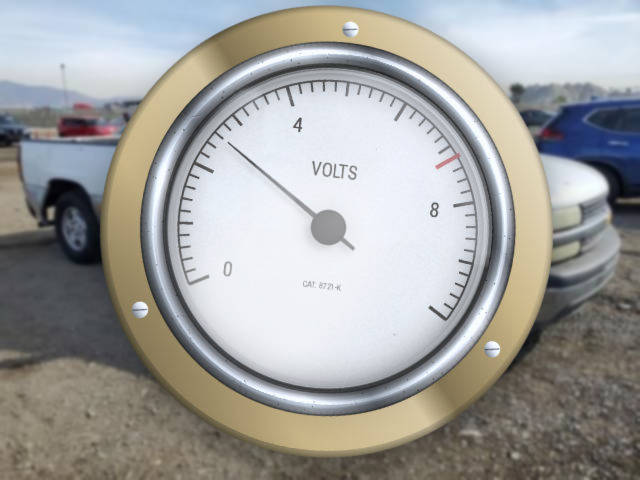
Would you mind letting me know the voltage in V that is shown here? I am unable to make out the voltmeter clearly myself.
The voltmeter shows 2.6 V
